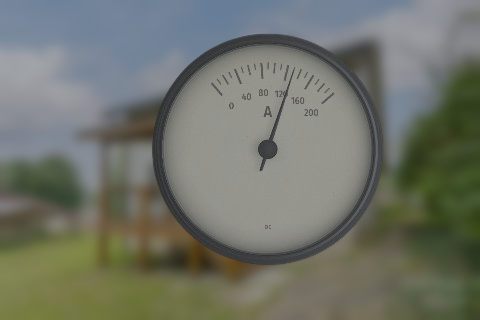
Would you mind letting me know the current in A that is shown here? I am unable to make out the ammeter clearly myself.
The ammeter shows 130 A
